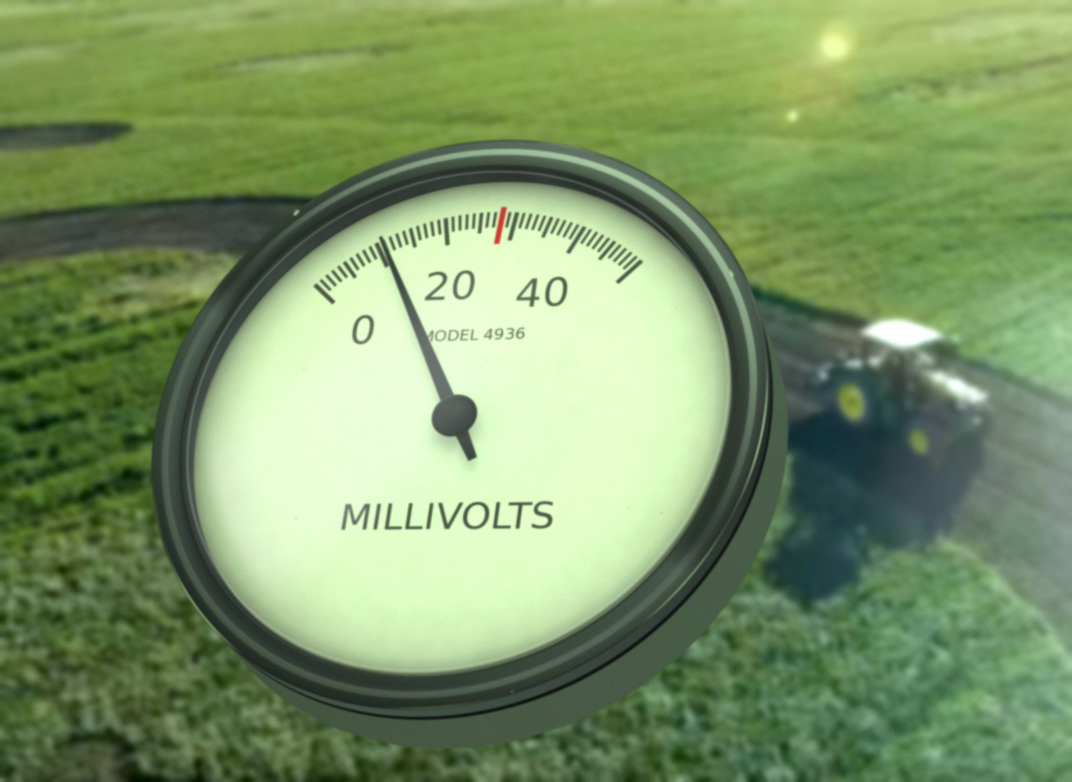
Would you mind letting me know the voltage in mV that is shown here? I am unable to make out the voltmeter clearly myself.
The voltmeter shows 11 mV
